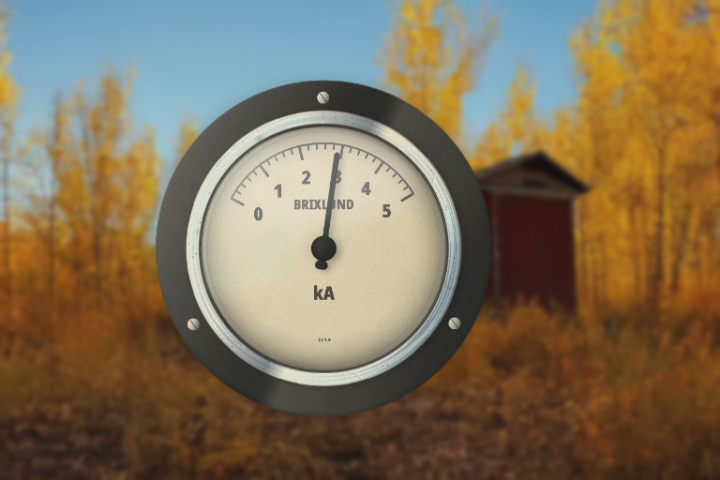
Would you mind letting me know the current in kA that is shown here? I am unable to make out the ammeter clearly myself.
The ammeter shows 2.9 kA
